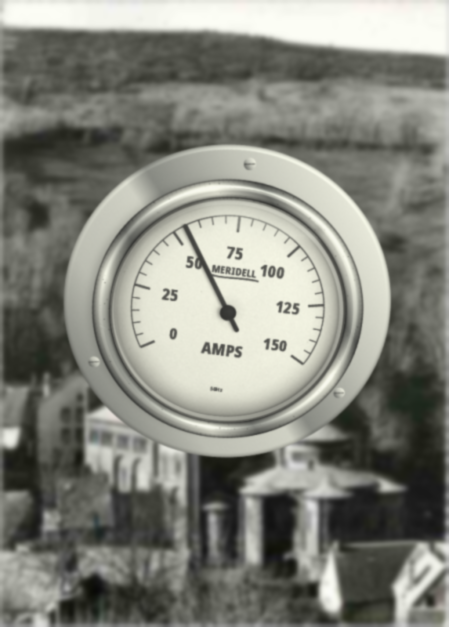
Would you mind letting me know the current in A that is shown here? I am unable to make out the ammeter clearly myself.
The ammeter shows 55 A
